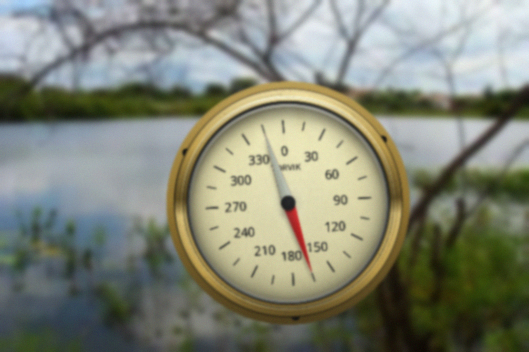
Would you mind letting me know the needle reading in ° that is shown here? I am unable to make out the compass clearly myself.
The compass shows 165 °
